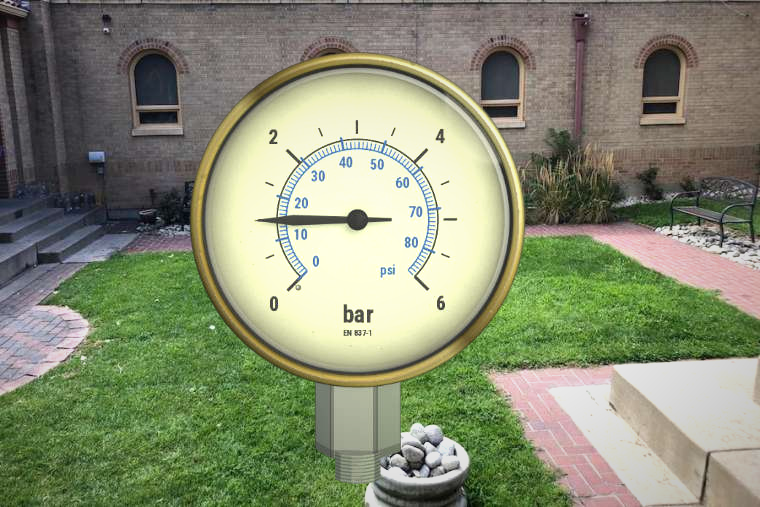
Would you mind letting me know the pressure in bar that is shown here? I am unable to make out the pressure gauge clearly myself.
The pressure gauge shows 1 bar
